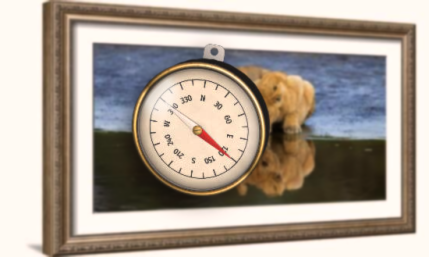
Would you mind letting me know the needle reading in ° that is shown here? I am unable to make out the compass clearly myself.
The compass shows 120 °
